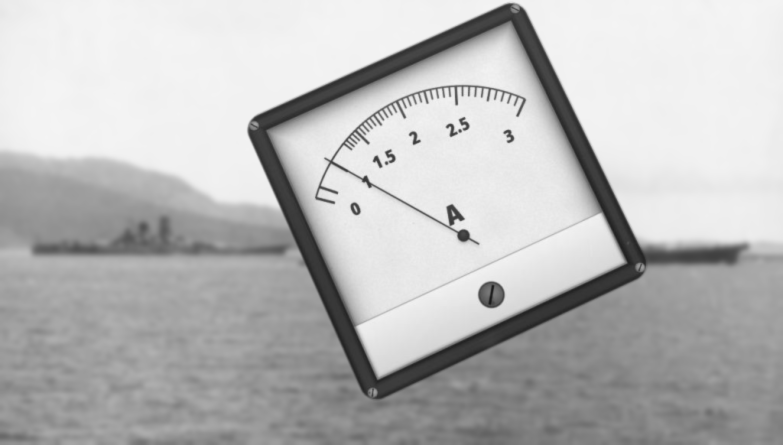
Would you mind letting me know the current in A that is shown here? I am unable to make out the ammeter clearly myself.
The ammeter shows 1 A
